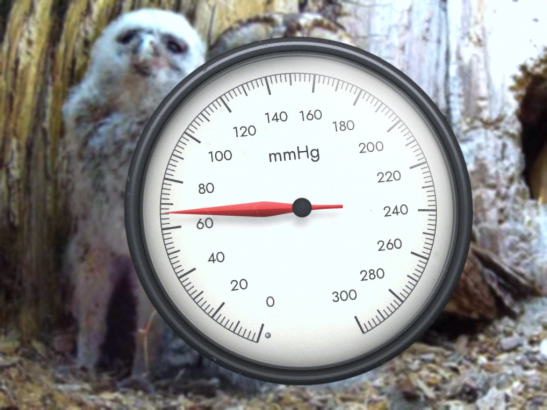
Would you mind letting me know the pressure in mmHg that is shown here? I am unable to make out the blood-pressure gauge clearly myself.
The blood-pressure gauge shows 66 mmHg
